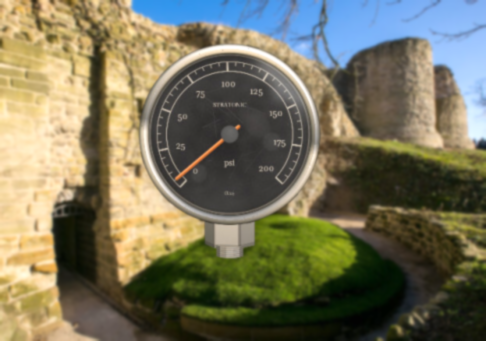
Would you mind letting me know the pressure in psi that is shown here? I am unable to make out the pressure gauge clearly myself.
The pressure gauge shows 5 psi
